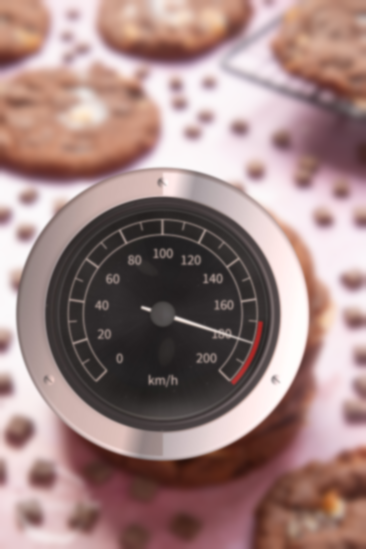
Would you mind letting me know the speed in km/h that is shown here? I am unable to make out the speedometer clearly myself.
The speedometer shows 180 km/h
